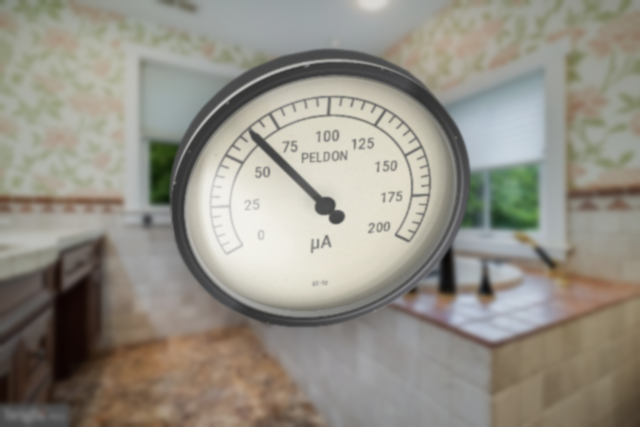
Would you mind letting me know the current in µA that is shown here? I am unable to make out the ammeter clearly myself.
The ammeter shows 65 µA
